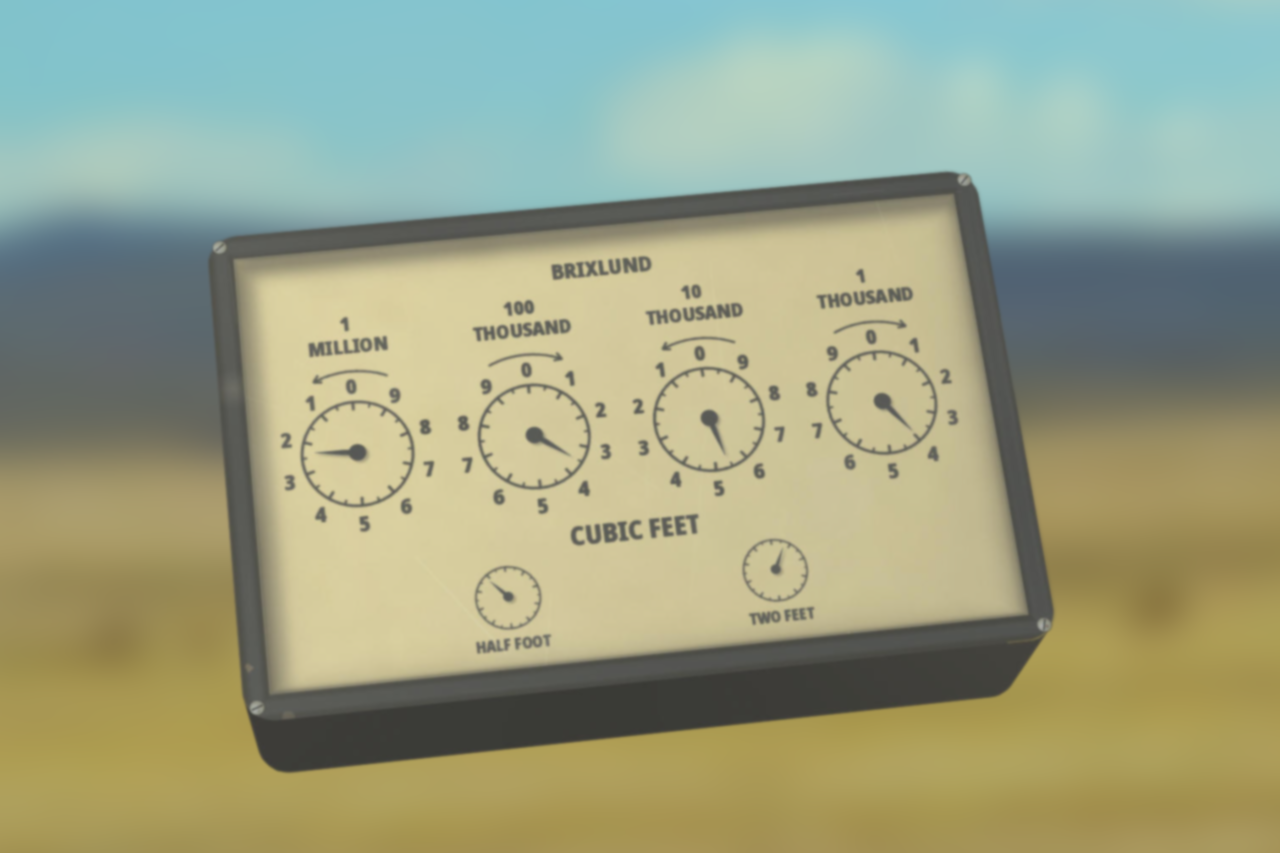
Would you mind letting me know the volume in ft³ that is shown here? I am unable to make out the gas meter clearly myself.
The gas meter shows 235400 ft³
